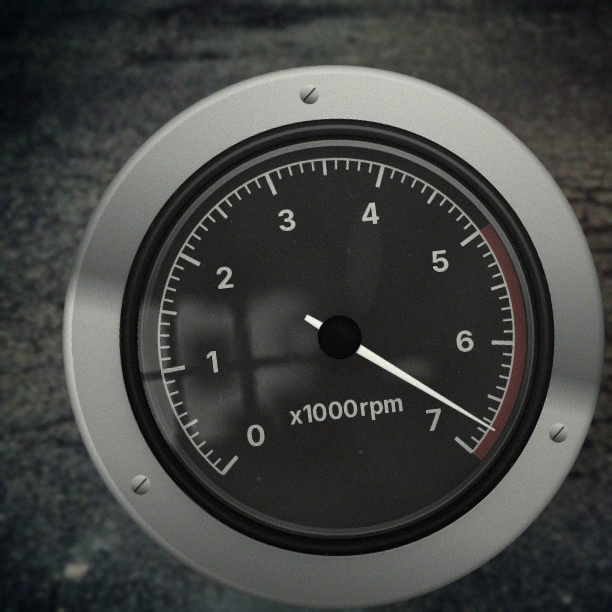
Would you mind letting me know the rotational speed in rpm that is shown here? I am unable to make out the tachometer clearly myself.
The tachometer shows 6750 rpm
